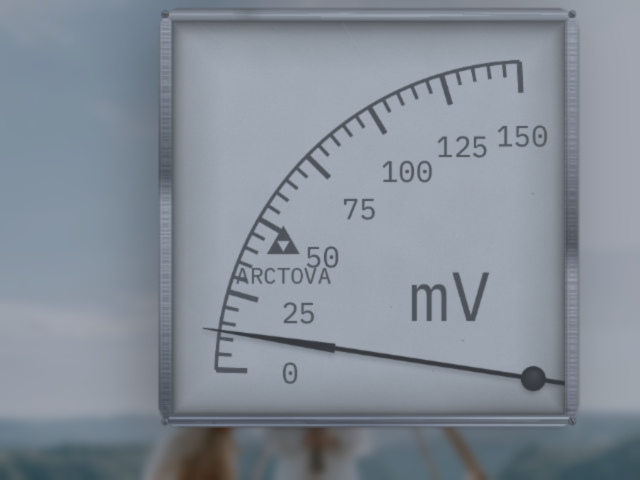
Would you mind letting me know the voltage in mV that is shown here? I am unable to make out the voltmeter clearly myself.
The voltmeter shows 12.5 mV
